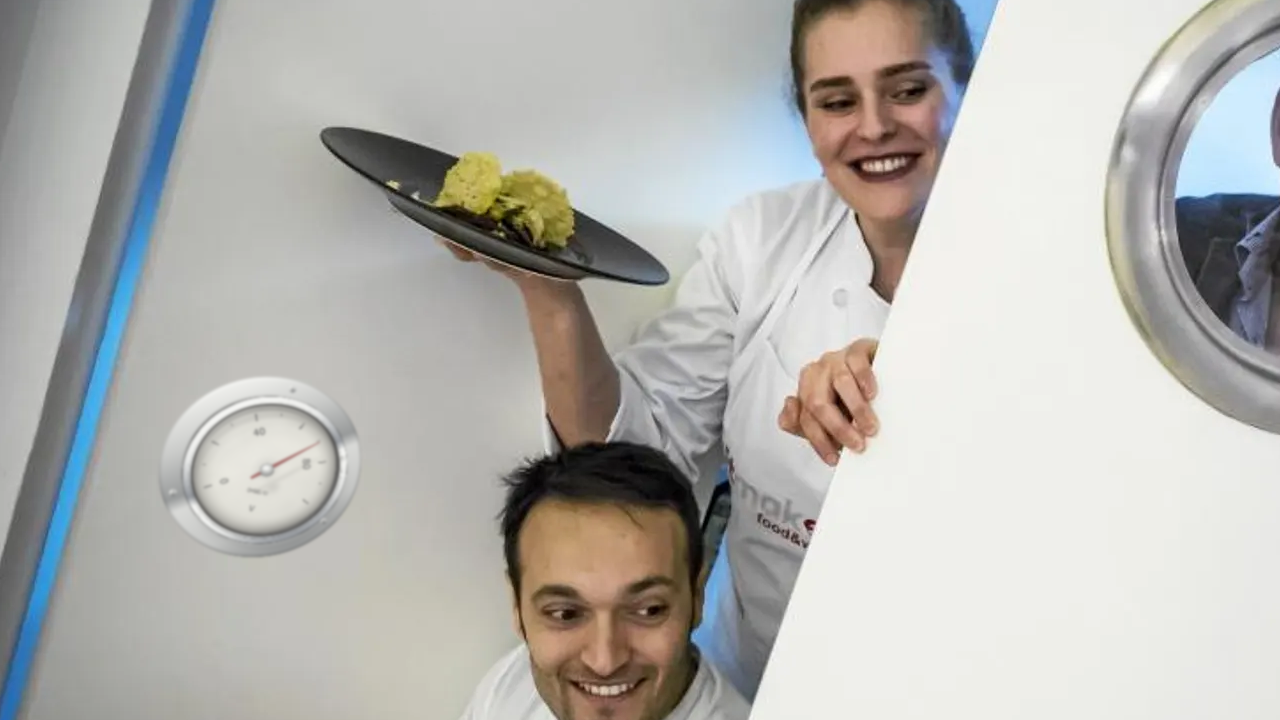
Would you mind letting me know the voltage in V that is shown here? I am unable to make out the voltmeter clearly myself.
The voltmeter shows 70 V
